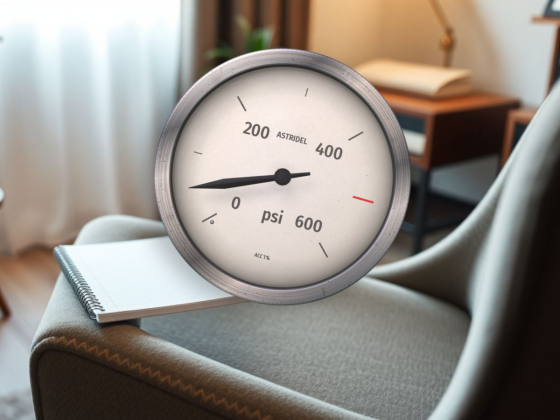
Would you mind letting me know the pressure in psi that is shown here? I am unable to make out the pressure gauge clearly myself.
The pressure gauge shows 50 psi
